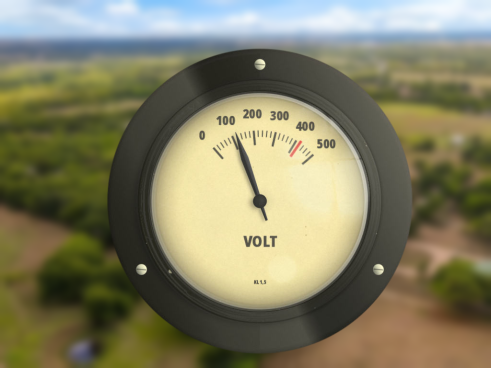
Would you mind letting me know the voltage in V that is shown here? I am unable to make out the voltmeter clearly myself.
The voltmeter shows 120 V
